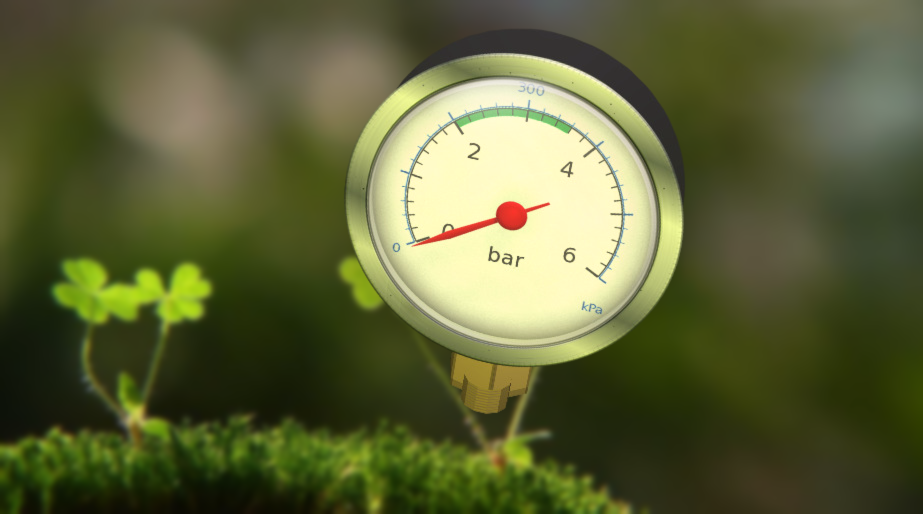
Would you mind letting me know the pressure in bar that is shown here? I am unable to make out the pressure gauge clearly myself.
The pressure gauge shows 0 bar
